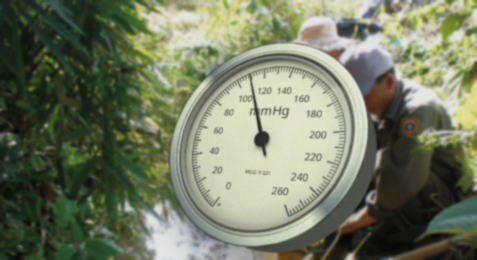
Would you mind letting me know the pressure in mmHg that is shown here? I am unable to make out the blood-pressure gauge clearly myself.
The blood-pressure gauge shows 110 mmHg
